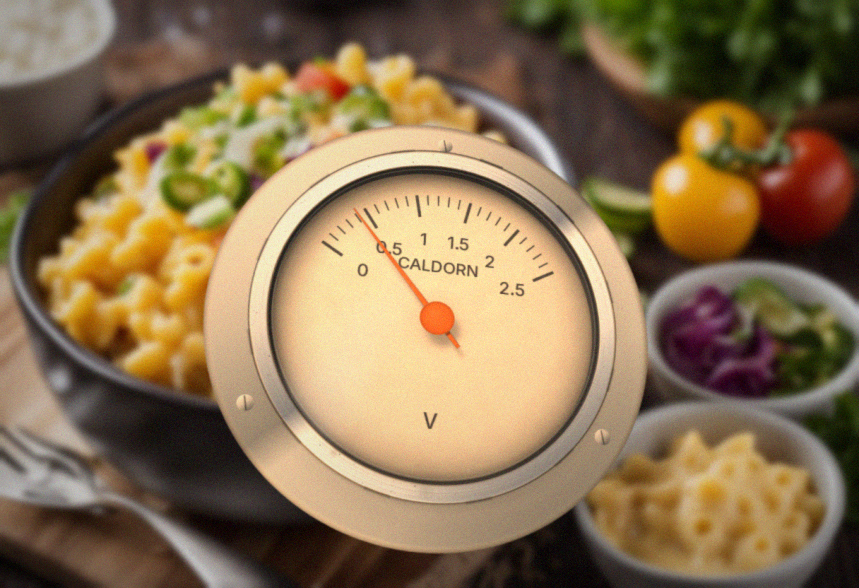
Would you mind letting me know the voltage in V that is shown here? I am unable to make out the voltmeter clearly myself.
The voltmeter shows 0.4 V
